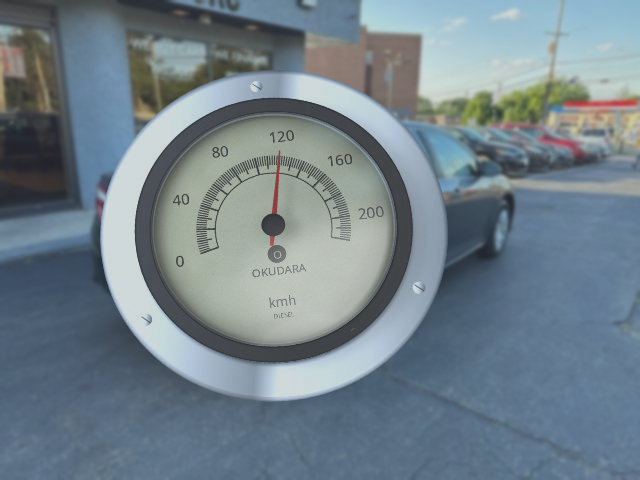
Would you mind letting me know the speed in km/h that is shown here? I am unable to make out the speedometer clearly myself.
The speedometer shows 120 km/h
